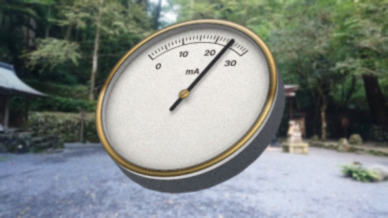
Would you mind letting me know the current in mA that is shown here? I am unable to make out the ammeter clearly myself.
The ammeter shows 25 mA
